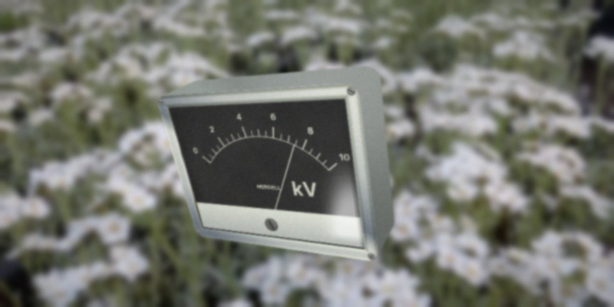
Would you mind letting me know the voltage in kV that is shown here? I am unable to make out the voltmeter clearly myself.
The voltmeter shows 7.5 kV
